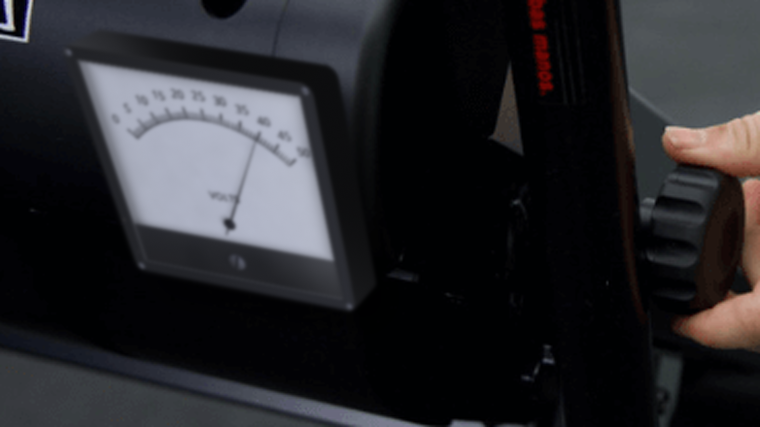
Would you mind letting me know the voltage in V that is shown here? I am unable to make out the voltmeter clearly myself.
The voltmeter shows 40 V
